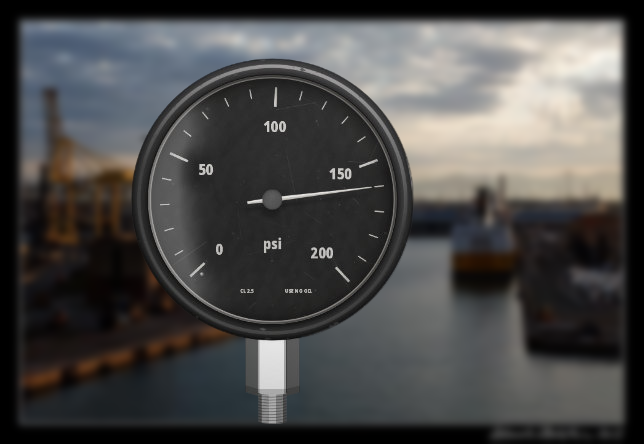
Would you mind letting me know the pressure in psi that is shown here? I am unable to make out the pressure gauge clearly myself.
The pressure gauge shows 160 psi
